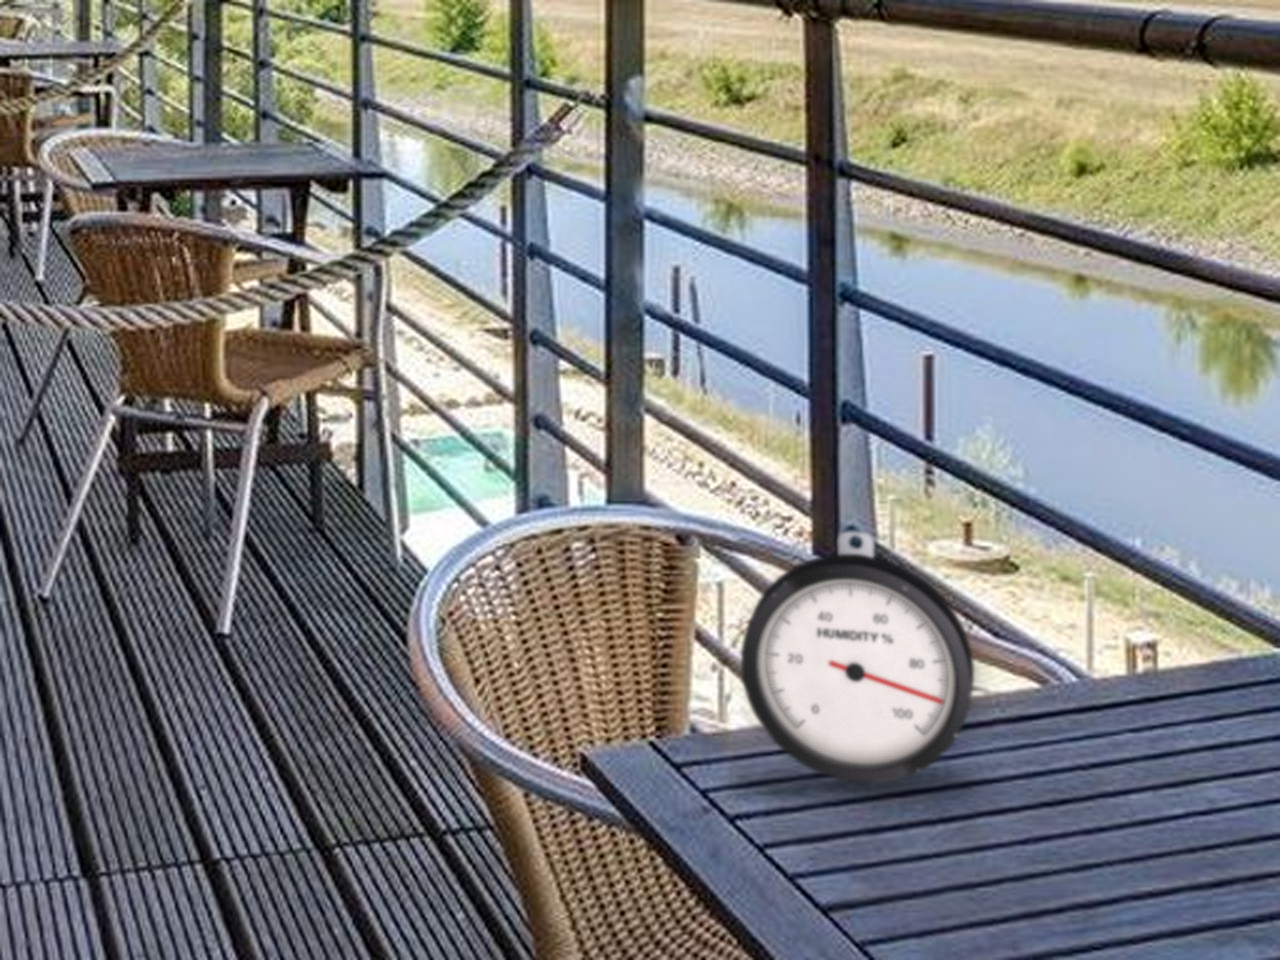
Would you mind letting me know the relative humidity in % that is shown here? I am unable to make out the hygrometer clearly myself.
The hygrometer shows 90 %
